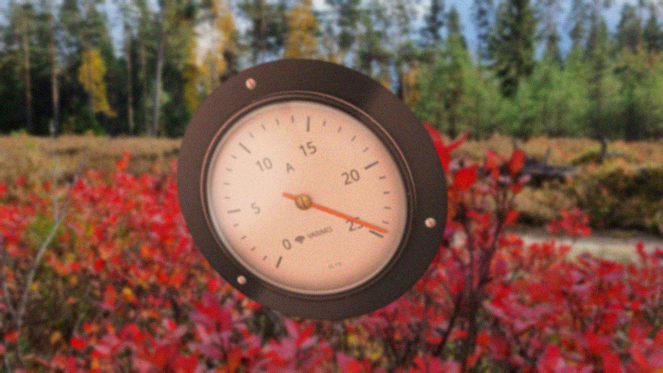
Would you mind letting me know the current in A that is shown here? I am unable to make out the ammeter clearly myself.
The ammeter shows 24.5 A
